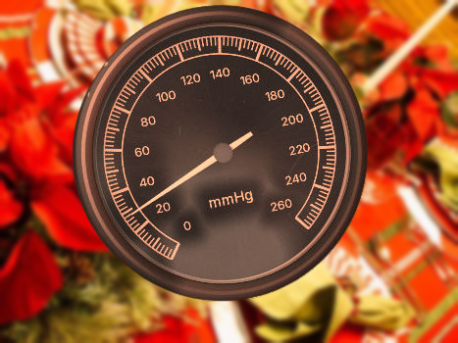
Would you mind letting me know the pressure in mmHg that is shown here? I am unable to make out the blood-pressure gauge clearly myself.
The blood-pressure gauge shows 28 mmHg
